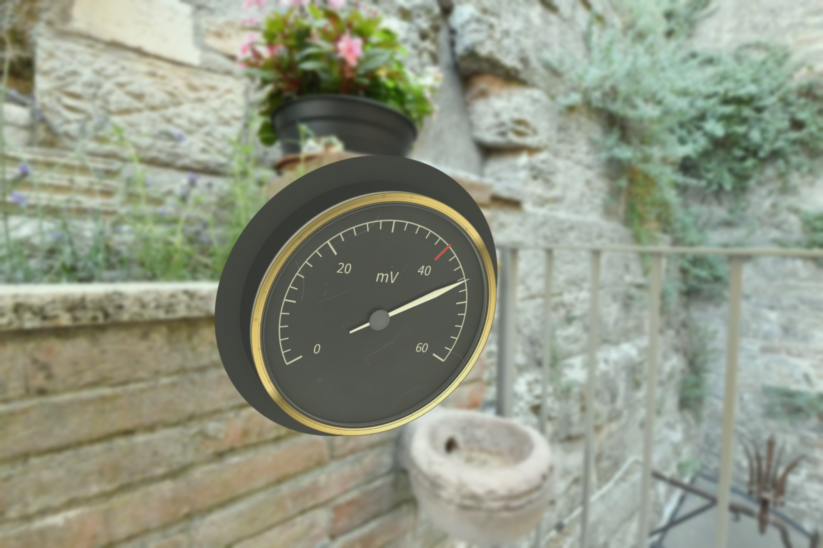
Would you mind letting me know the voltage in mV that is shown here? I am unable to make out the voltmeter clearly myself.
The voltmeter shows 46 mV
